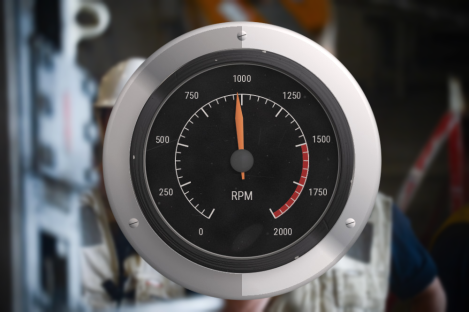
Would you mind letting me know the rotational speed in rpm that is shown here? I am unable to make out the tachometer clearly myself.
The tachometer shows 975 rpm
